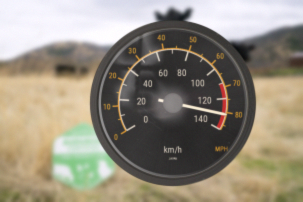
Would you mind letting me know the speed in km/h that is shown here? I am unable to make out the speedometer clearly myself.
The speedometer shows 130 km/h
